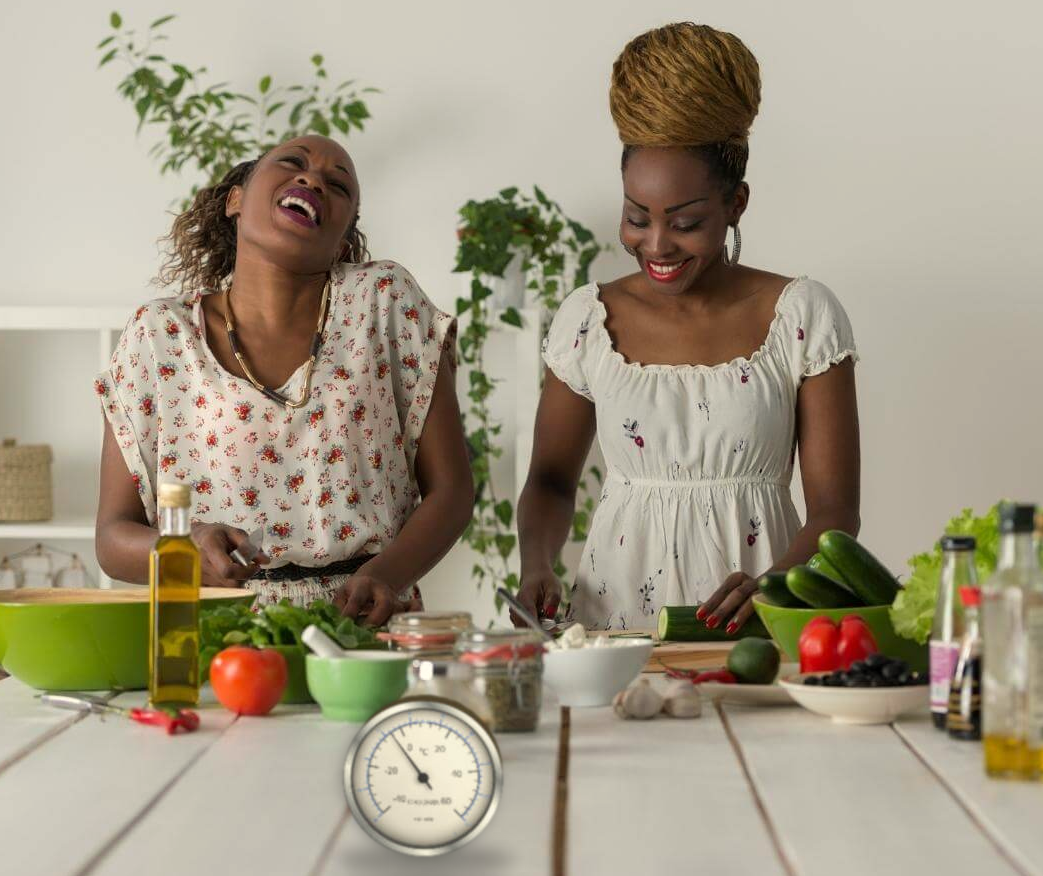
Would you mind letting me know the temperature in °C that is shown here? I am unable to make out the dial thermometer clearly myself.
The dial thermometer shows -4 °C
